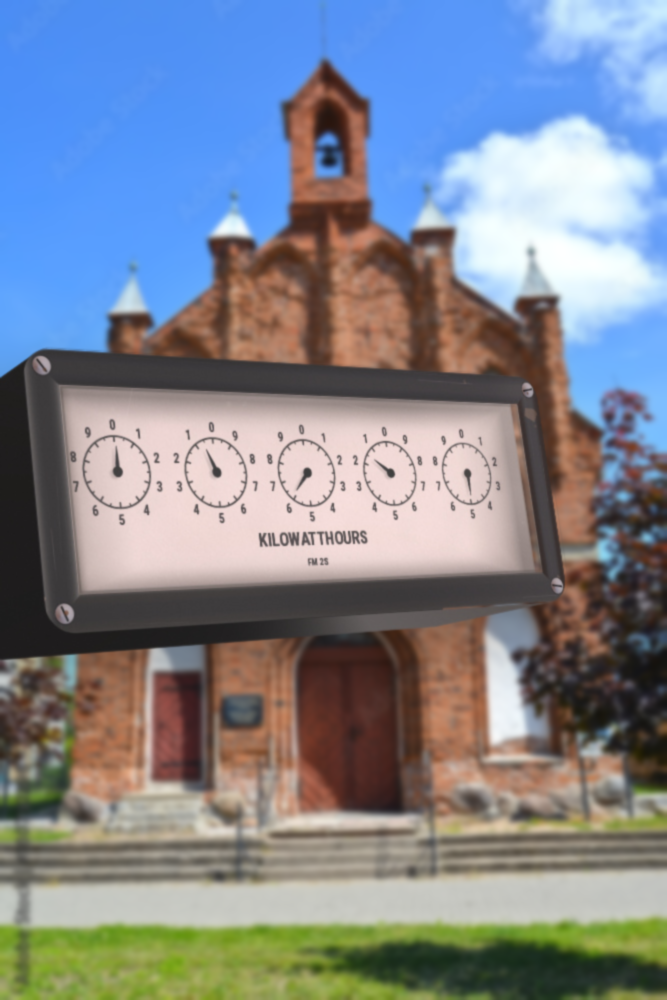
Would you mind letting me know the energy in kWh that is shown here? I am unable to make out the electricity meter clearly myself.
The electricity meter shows 615 kWh
